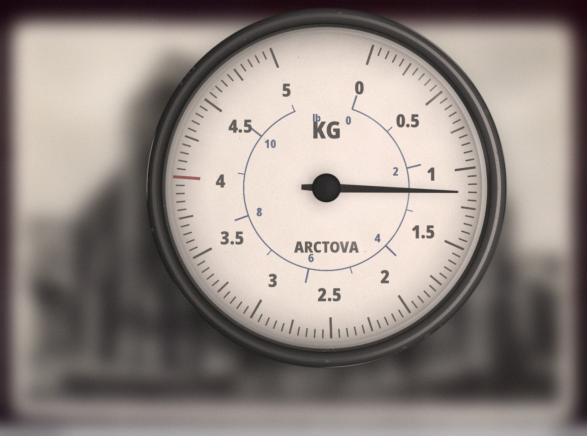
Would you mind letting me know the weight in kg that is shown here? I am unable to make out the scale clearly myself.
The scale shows 1.15 kg
